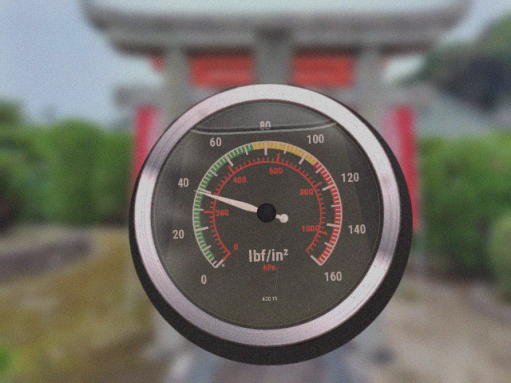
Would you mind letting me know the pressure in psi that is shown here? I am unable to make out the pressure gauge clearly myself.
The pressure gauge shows 38 psi
